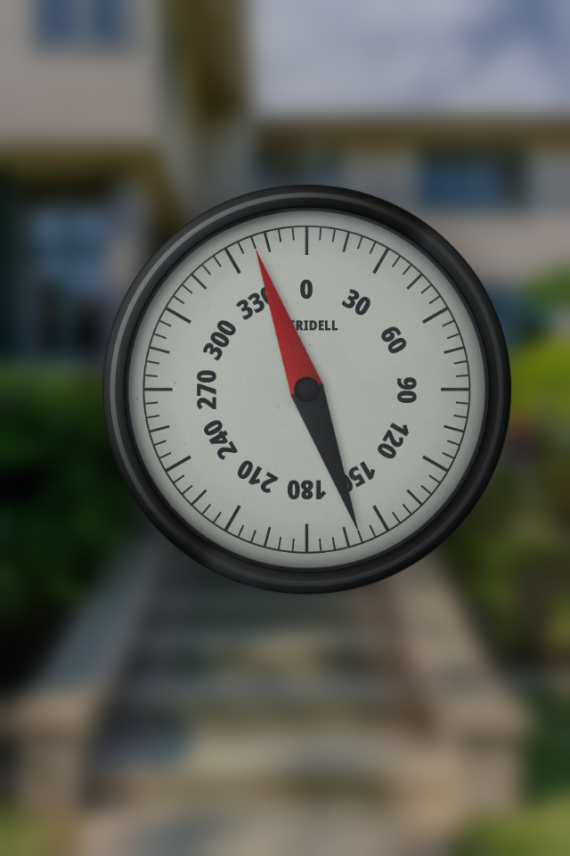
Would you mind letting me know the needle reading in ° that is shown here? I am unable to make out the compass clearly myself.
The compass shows 340 °
